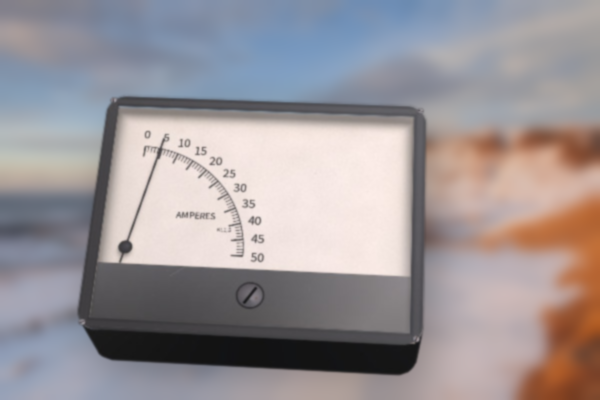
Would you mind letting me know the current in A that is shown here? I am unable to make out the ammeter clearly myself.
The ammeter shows 5 A
